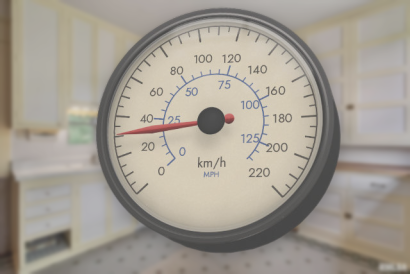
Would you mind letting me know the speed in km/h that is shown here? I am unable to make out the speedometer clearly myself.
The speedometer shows 30 km/h
